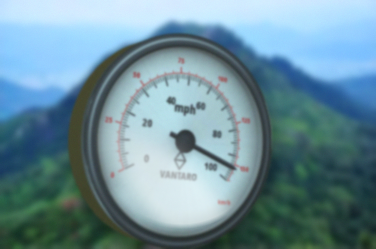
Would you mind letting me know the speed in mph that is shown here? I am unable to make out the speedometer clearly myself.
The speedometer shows 95 mph
